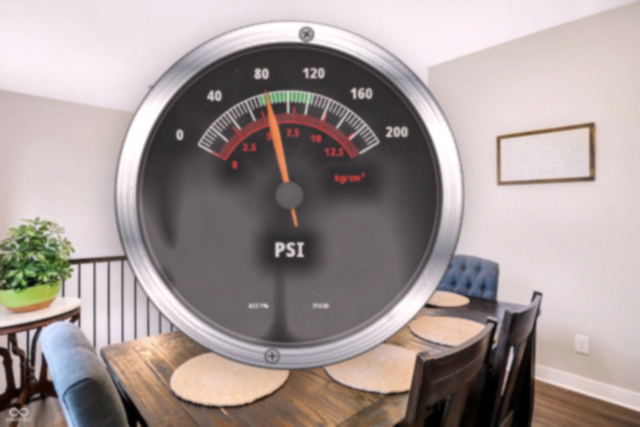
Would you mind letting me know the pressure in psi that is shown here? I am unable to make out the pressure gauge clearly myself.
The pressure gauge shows 80 psi
